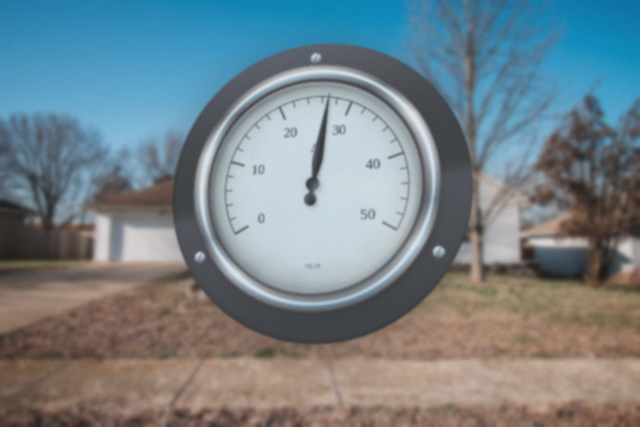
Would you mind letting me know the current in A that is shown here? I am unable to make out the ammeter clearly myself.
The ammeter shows 27 A
